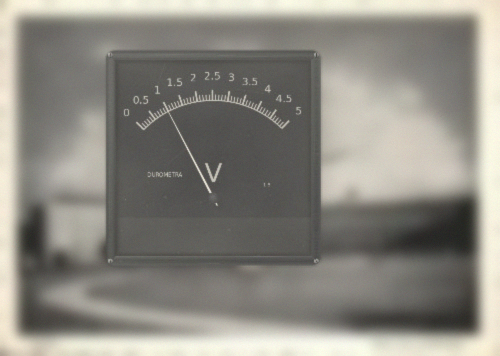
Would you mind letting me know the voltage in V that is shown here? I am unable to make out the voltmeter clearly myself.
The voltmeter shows 1 V
